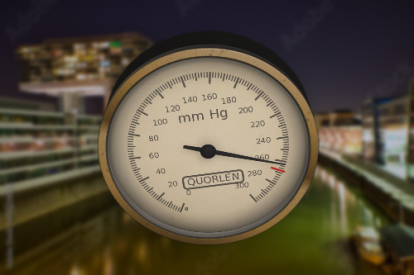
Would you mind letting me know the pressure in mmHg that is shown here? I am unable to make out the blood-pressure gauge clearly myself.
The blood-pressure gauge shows 260 mmHg
